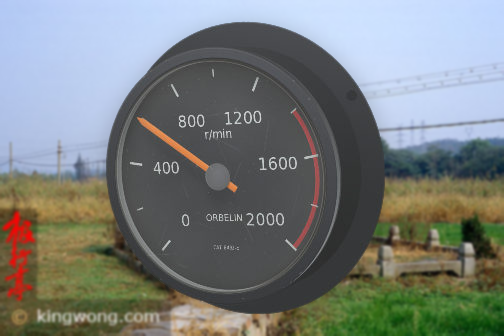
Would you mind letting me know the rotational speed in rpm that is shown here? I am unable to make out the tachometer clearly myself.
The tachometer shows 600 rpm
